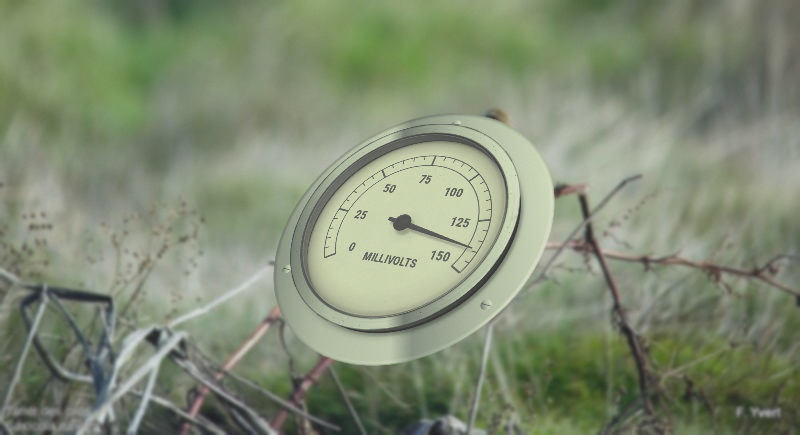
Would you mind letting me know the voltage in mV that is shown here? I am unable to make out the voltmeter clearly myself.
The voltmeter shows 140 mV
